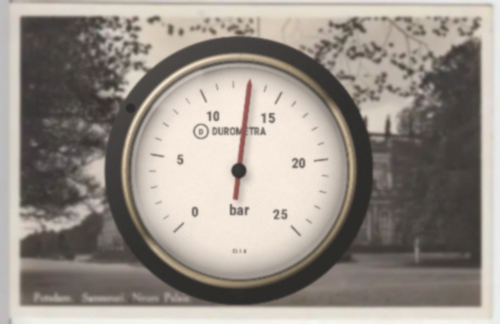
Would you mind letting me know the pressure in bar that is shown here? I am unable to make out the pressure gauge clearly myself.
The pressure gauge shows 13 bar
